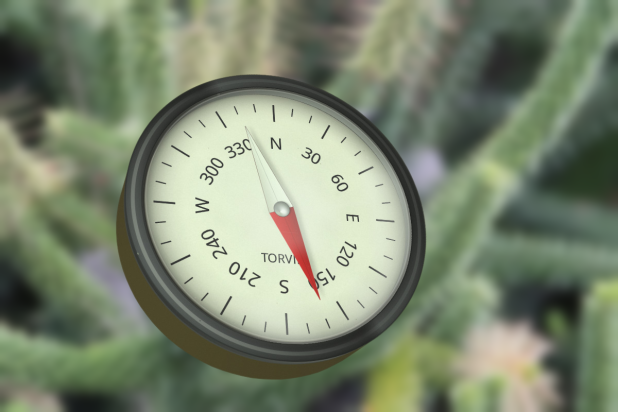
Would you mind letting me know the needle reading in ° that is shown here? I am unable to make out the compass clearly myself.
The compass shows 160 °
